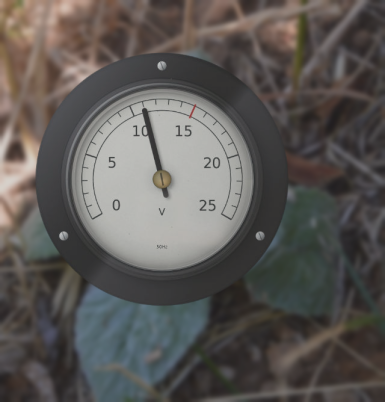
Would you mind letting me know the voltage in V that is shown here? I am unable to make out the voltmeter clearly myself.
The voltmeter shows 11 V
